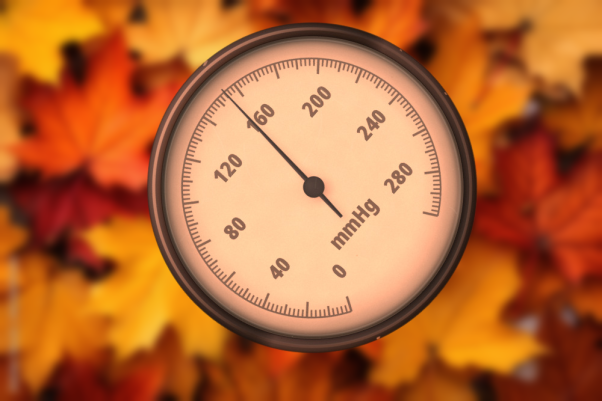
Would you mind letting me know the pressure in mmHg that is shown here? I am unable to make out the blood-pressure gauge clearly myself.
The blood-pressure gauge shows 154 mmHg
